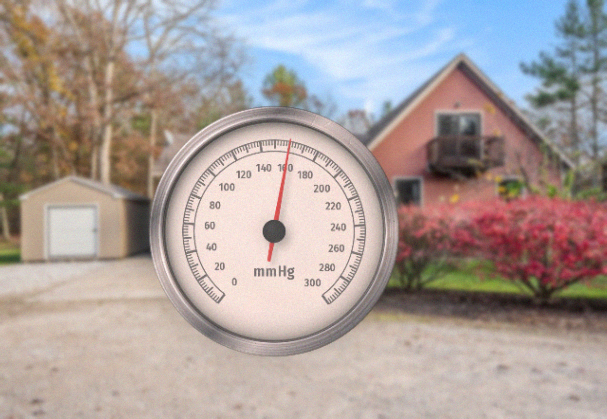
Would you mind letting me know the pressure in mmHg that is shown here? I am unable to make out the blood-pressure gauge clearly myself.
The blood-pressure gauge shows 160 mmHg
